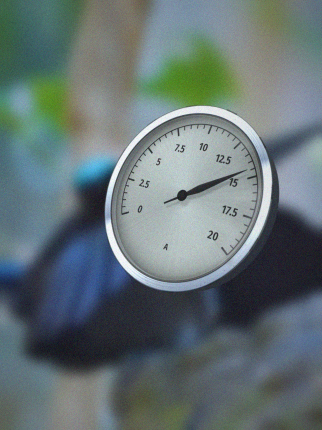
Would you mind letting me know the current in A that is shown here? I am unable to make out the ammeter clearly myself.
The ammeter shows 14.5 A
